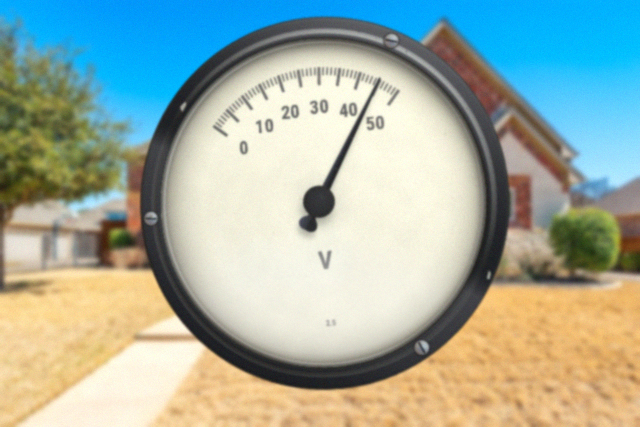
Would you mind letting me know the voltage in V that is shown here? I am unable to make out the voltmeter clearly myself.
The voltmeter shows 45 V
